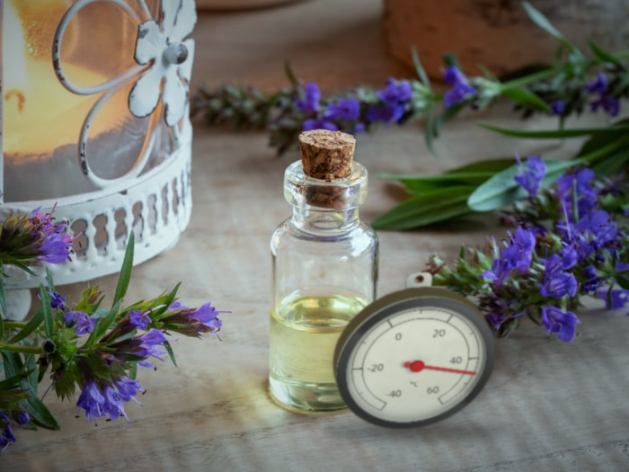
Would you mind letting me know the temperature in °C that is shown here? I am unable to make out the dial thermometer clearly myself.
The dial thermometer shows 45 °C
